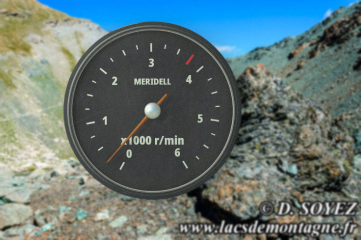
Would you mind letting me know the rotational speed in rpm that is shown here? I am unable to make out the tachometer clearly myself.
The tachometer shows 250 rpm
